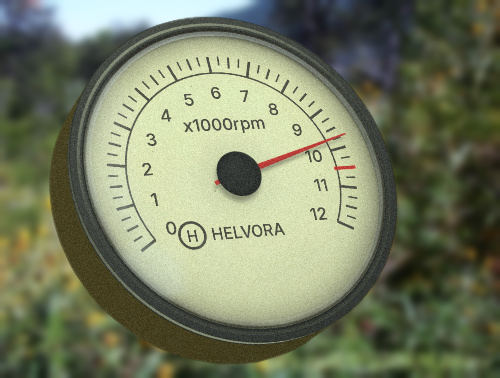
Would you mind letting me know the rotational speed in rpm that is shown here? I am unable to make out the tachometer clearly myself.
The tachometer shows 9750 rpm
